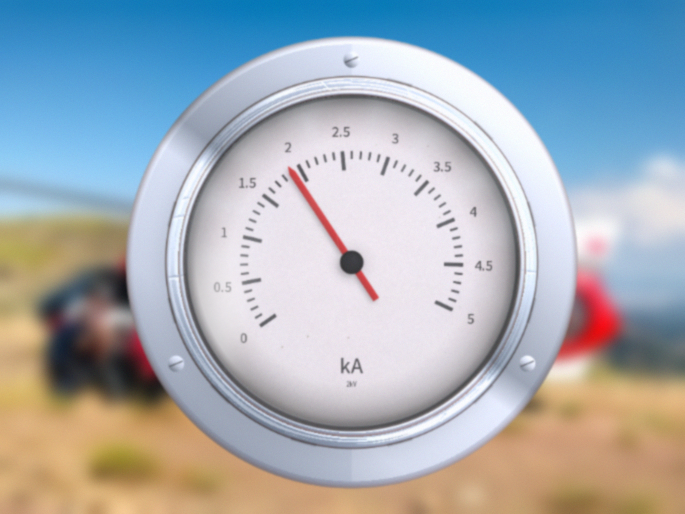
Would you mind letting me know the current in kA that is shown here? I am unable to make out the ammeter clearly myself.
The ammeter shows 1.9 kA
